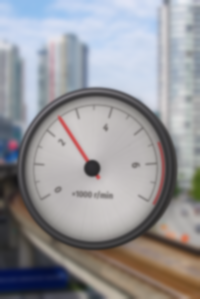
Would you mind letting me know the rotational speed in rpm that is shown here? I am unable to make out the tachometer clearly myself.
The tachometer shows 2500 rpm
